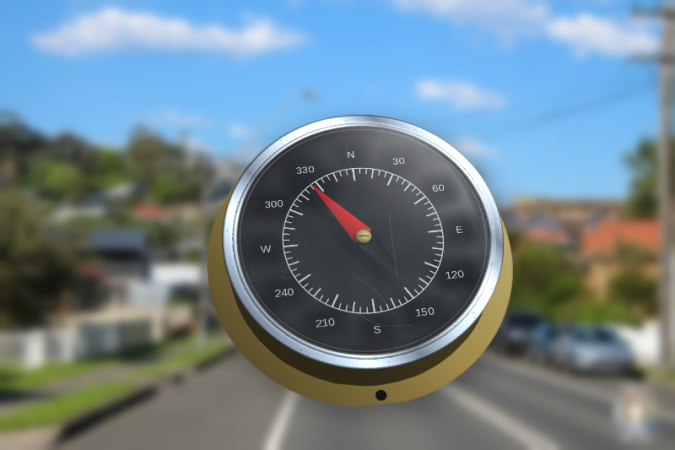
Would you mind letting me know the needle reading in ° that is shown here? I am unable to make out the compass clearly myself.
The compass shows 325 °
